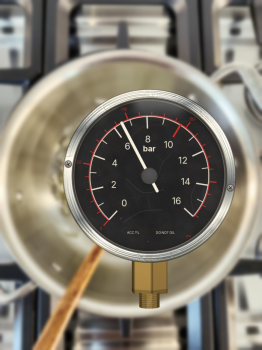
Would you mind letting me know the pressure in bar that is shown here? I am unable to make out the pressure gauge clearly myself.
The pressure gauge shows 6.5 bar
